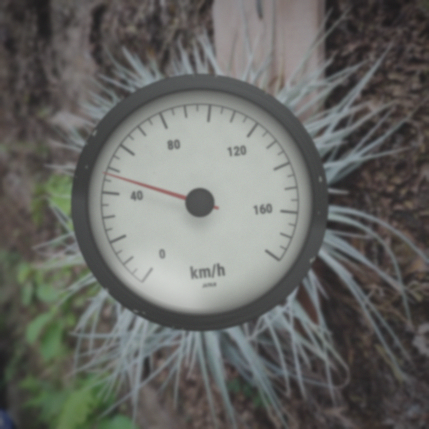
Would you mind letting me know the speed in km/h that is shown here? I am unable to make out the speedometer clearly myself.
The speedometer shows 47.5 km/h
